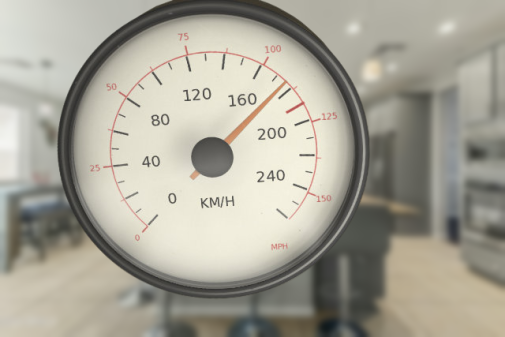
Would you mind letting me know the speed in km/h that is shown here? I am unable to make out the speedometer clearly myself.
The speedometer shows 175 km/h
